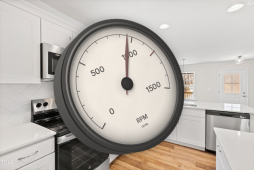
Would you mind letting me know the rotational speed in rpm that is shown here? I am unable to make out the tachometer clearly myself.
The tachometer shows 950 rpm
